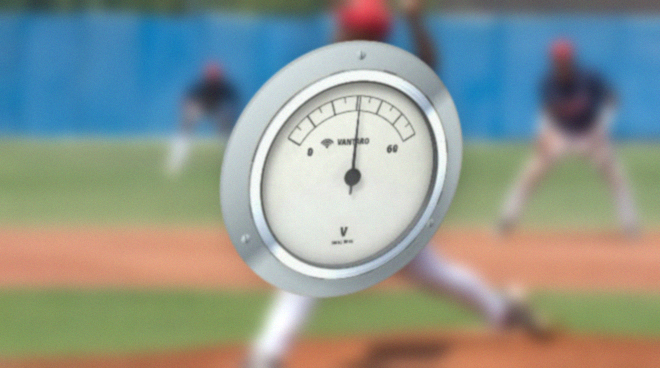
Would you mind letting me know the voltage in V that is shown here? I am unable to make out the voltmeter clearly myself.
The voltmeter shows 30 V
